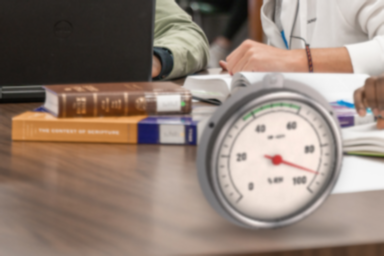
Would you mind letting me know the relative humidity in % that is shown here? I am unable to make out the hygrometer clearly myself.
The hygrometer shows 92 %
